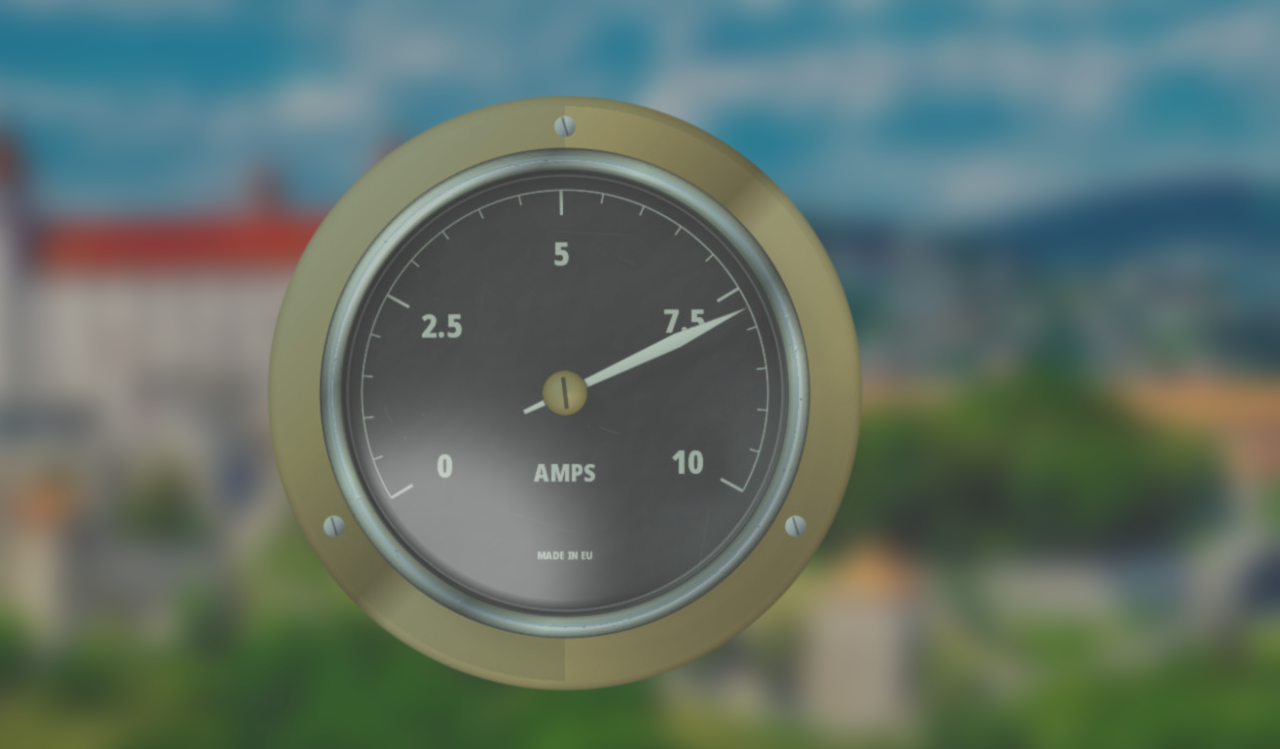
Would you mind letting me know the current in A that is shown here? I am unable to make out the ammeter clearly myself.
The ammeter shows 7.75 A
